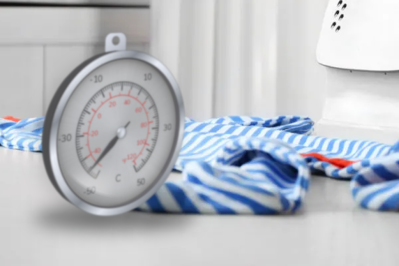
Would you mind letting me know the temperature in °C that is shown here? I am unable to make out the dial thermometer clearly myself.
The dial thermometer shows -45 °C
